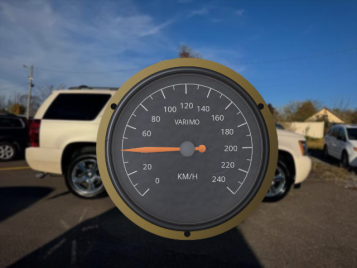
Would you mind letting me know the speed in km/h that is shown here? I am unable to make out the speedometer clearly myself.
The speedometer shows 40 km/h
